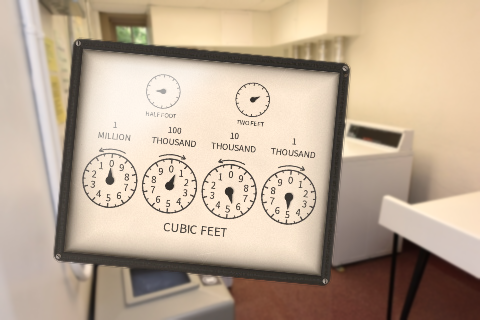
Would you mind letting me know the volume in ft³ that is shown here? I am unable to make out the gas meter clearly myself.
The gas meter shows 5500 ft³
